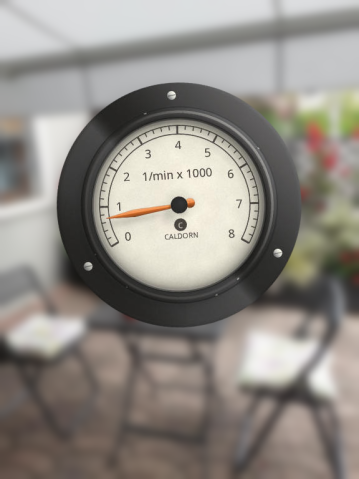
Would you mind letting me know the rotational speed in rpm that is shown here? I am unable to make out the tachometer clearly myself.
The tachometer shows 700 rpm
